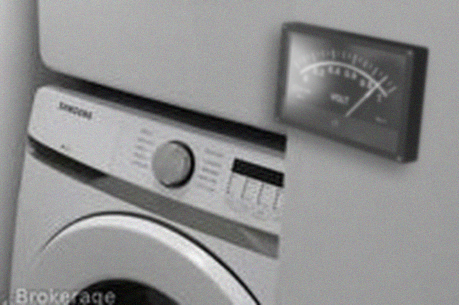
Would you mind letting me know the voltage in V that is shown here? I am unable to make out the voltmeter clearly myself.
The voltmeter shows 0.9 V
